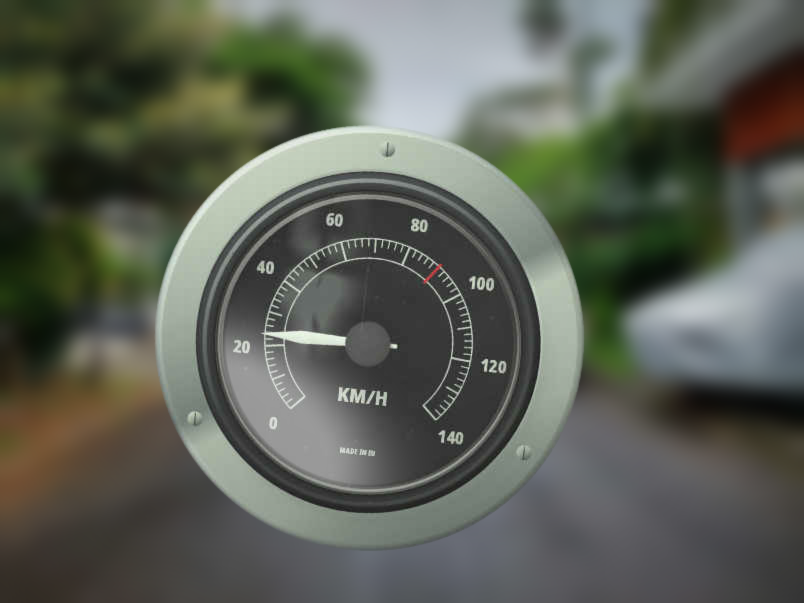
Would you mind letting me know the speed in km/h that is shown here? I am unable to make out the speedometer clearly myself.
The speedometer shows 24 km/h
